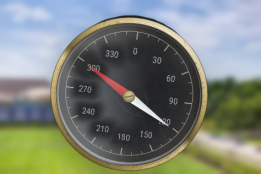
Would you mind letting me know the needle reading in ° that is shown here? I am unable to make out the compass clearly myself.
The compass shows 300 °
